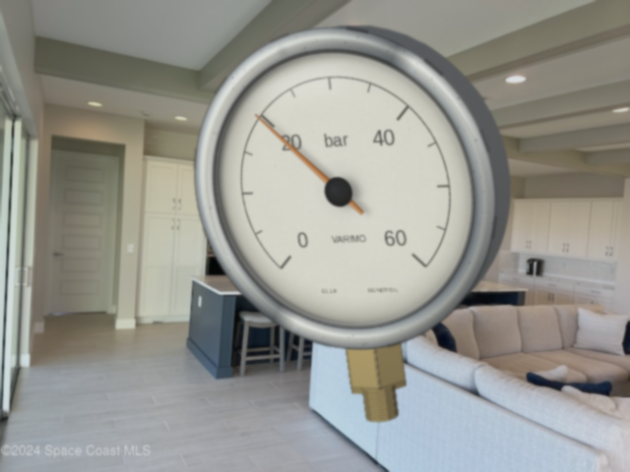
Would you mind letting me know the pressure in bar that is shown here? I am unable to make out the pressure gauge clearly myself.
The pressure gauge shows 20 bar
